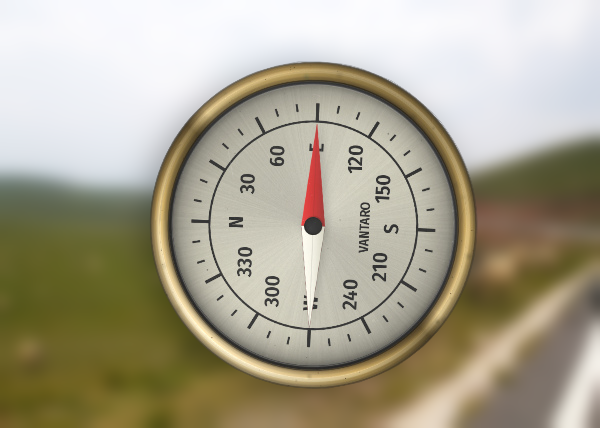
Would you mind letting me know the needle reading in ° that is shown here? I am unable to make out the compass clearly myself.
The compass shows 90 °
